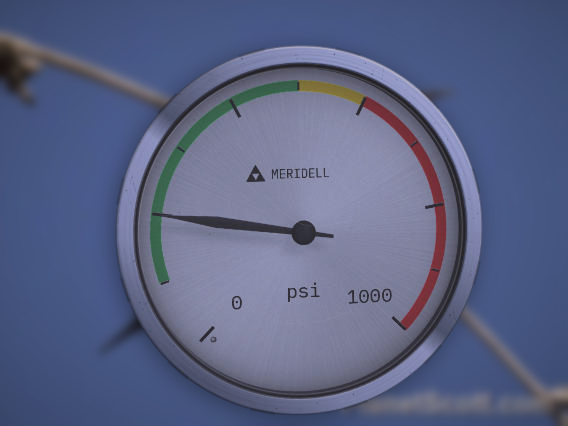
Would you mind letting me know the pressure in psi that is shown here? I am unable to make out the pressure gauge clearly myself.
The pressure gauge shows 200 psi
